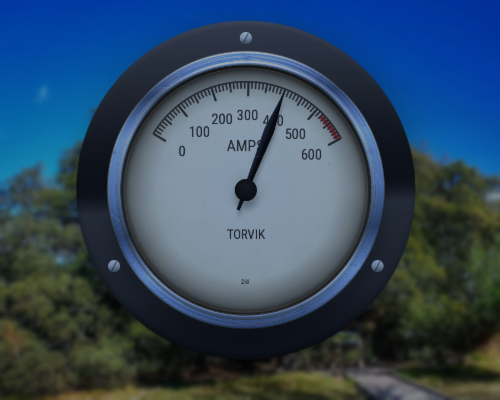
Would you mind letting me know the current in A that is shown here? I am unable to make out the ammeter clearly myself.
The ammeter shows 400 A
